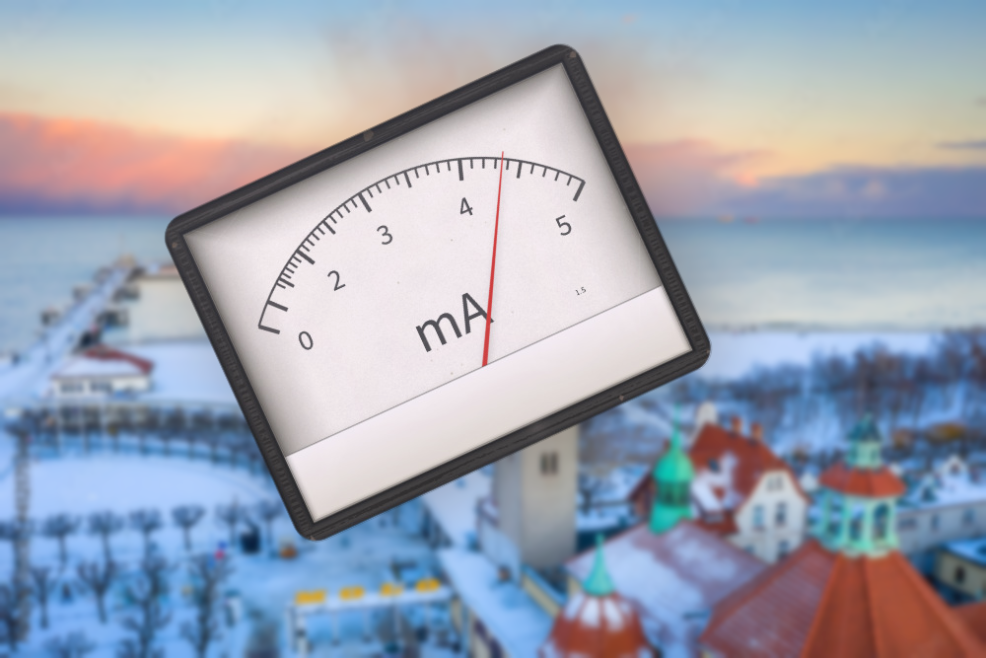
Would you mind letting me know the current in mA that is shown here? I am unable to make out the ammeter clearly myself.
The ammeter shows 4.35 mA
